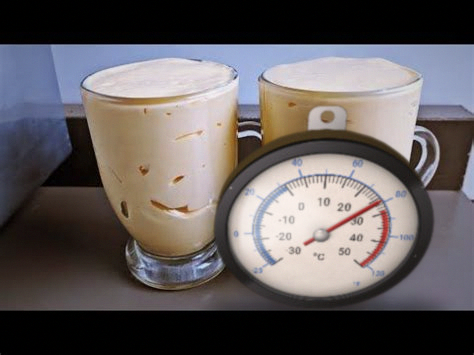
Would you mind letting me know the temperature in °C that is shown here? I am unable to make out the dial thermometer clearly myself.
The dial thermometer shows 25 °C
